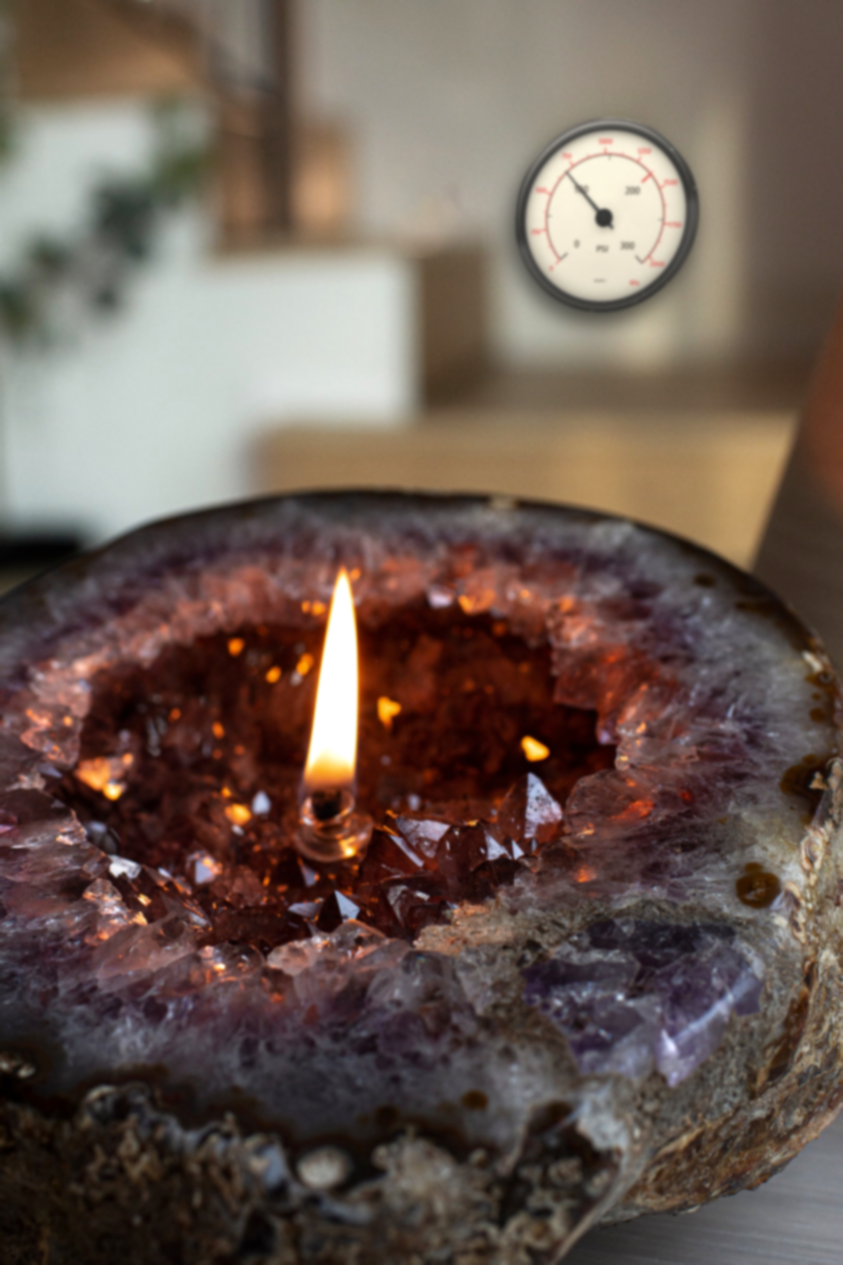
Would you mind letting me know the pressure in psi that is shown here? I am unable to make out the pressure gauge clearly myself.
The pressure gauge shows 100 psi
